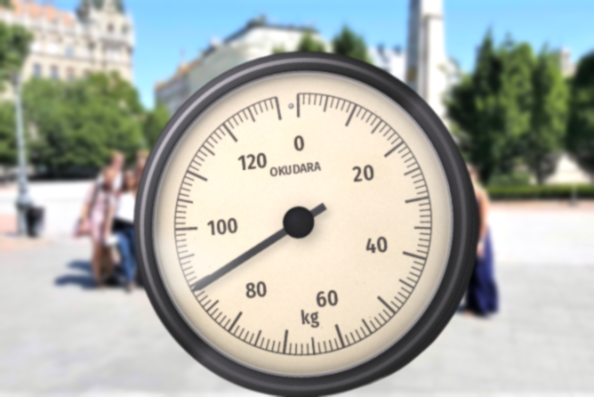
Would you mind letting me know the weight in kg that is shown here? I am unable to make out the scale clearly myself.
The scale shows 89 kg
